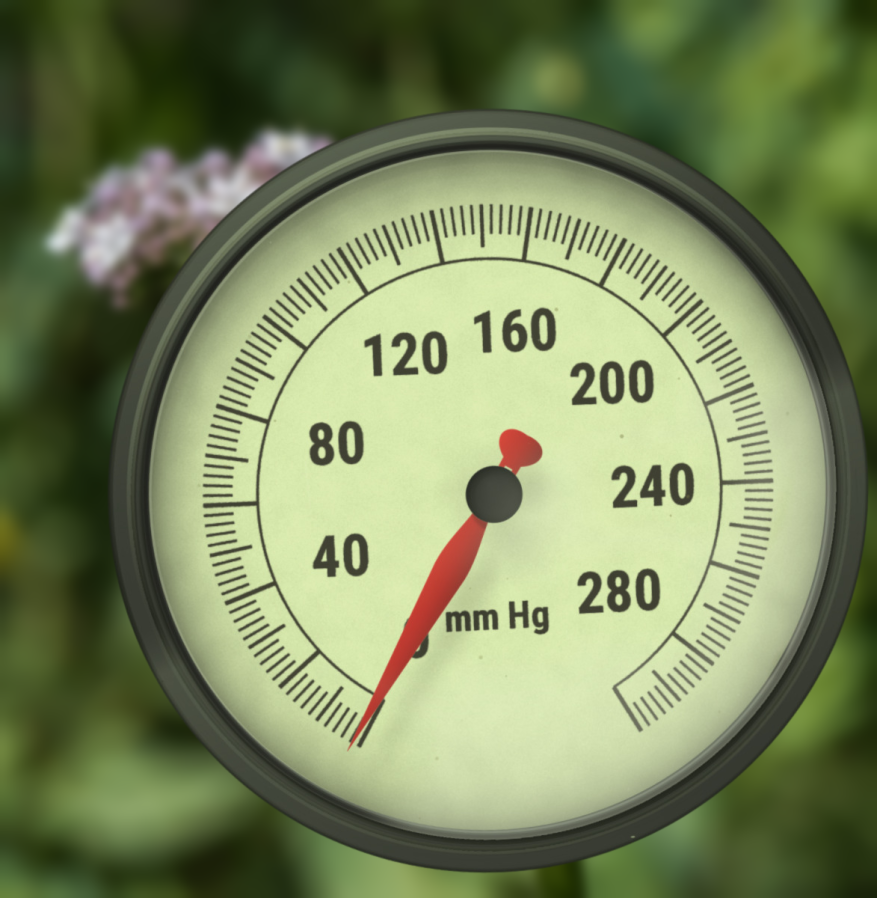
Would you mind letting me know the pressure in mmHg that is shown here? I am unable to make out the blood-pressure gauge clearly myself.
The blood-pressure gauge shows 2 mmHg
